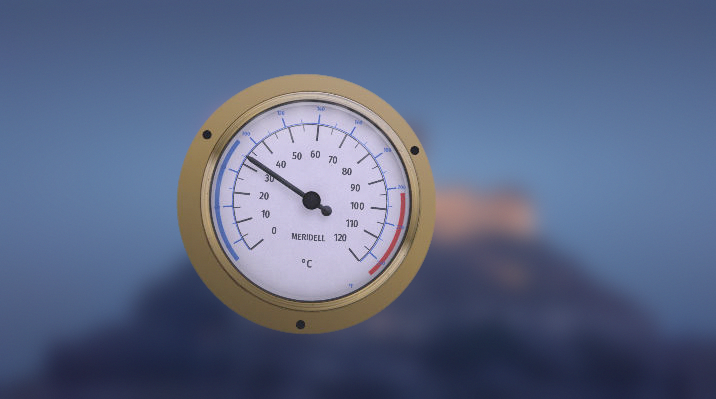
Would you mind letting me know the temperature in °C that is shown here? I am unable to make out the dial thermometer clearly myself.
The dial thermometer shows 32.5 °C
